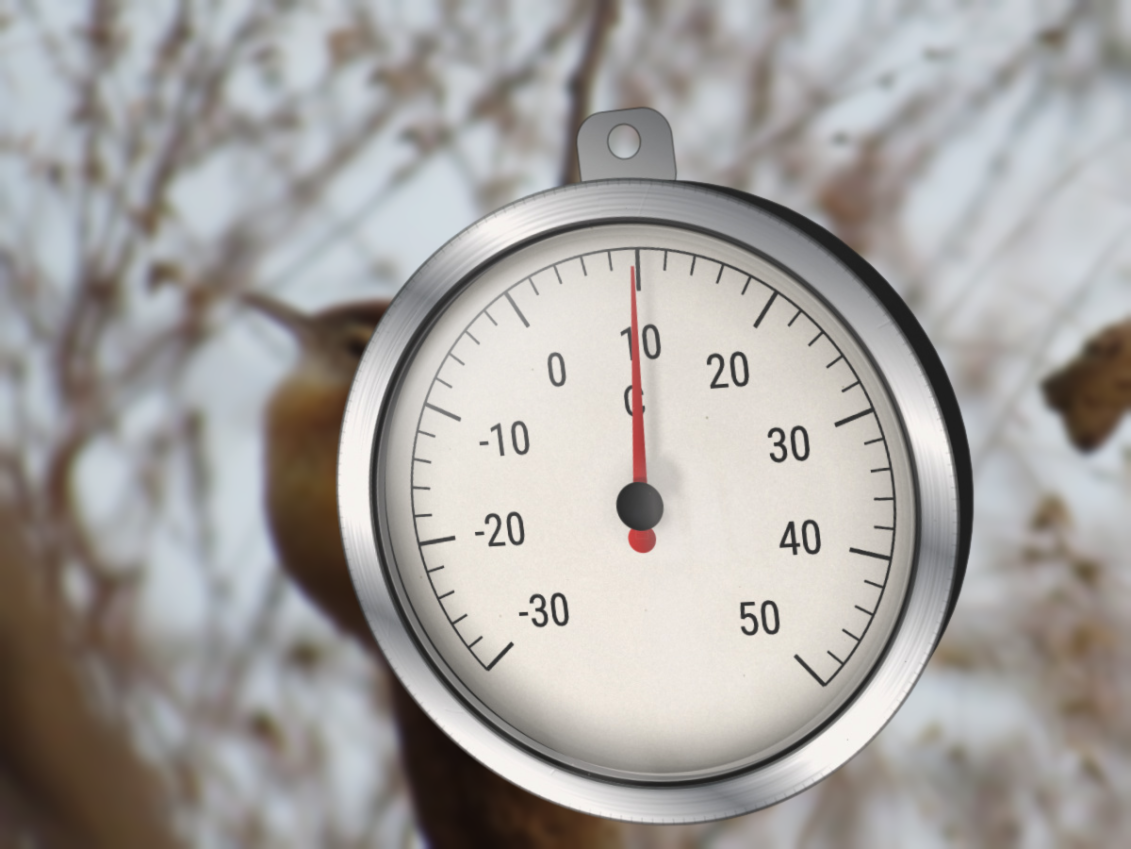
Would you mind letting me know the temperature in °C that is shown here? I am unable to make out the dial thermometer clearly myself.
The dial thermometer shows 10 °C
